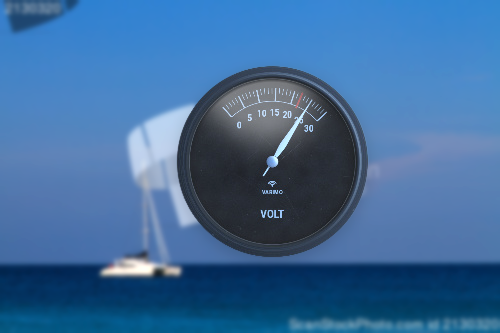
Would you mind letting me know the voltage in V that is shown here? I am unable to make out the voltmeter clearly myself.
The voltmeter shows 25 V
